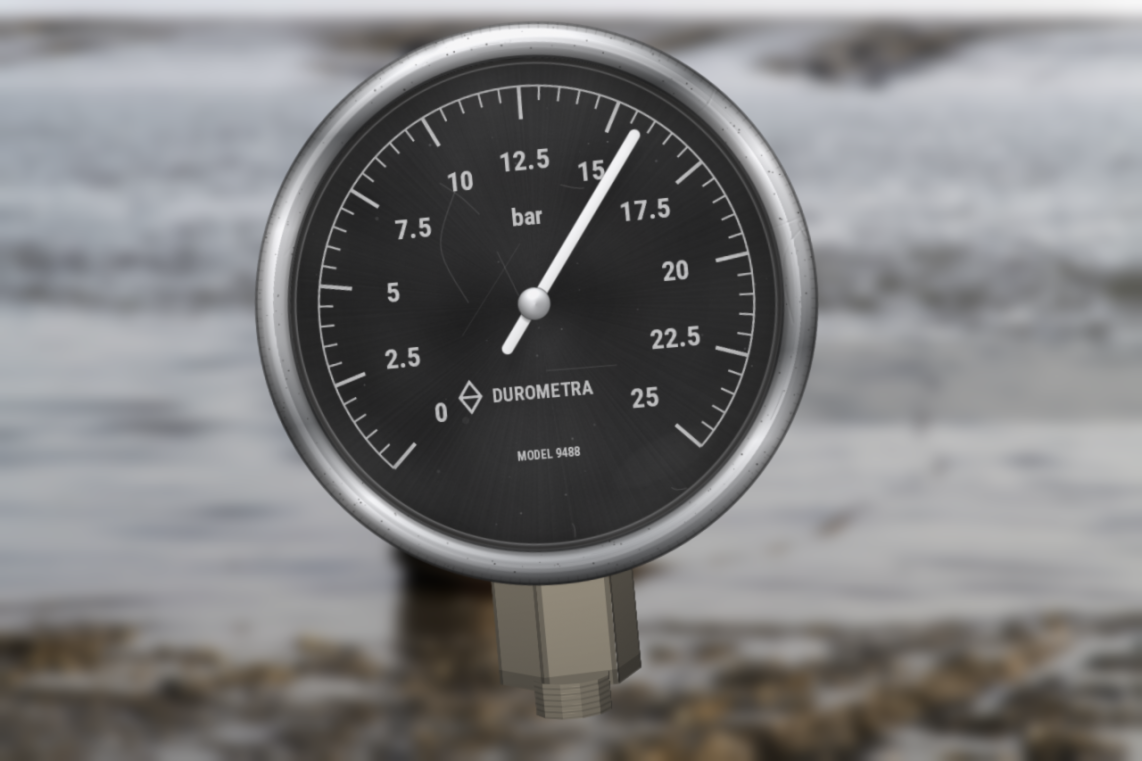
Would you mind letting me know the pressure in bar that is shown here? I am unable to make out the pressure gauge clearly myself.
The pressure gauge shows 15.75 bar
